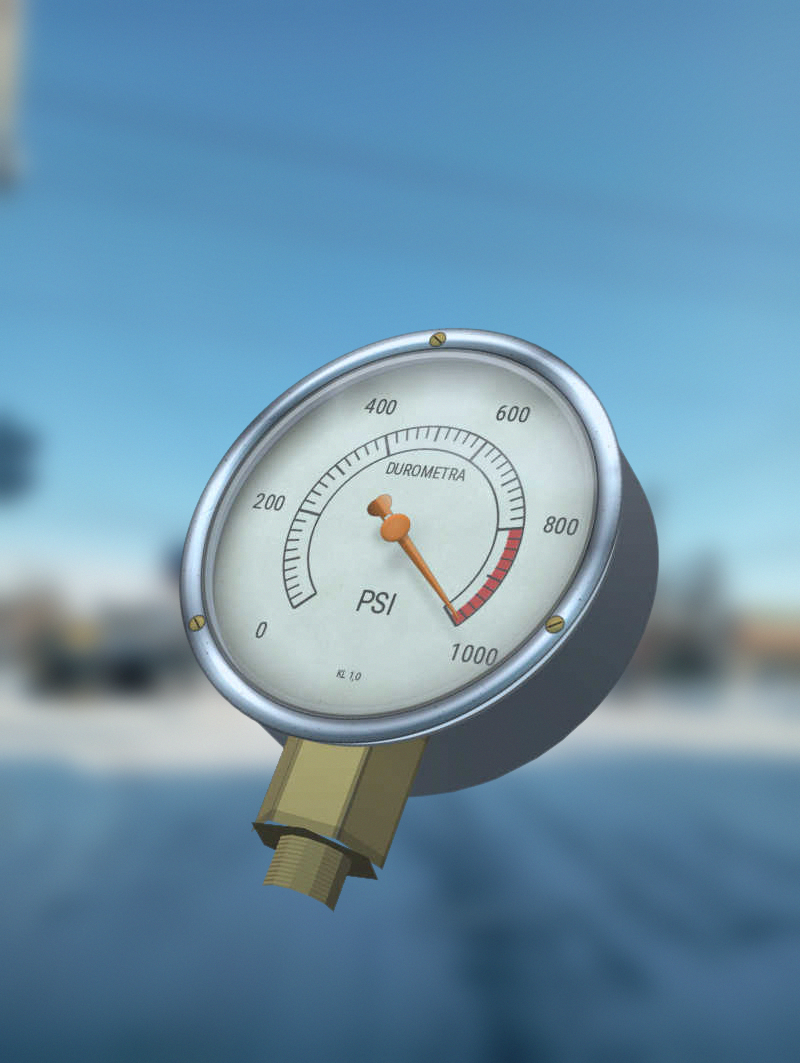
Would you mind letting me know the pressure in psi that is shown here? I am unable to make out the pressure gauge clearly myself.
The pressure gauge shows 990 psi
